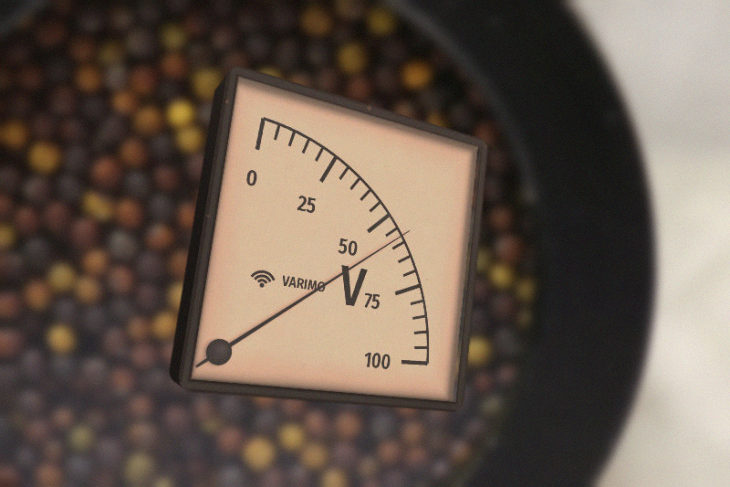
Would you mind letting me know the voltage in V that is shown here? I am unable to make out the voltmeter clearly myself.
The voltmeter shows 57.5 V
